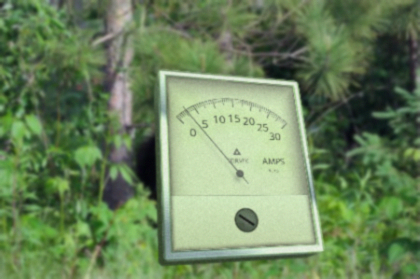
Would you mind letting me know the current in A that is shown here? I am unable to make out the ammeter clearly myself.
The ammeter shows 2.5 A
